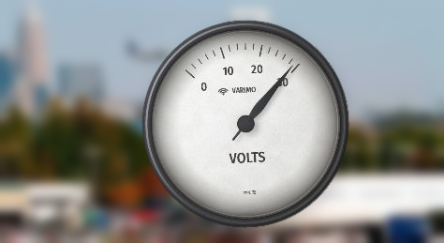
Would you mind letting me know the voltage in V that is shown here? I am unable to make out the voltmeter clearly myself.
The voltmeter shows 29 V
